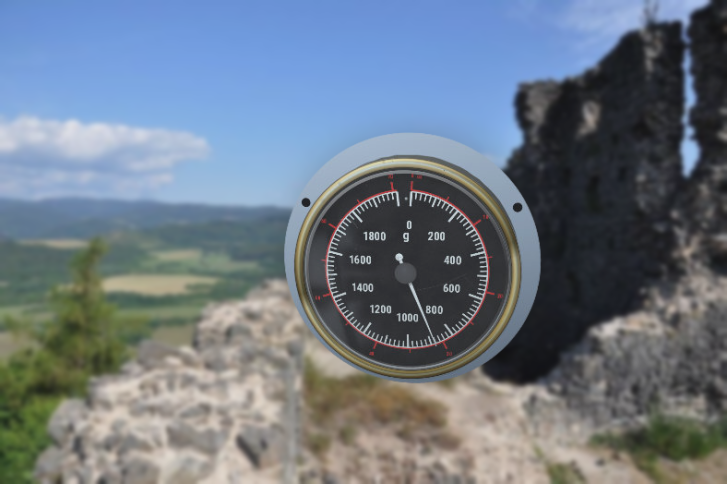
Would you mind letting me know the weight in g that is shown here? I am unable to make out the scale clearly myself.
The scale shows 880 g
